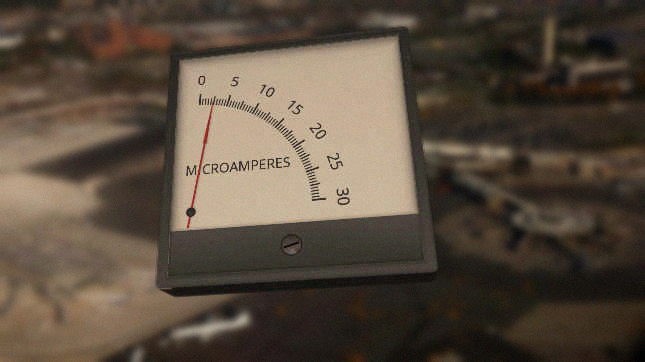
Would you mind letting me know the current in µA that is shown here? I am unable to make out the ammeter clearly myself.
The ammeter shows 2.5 µA
